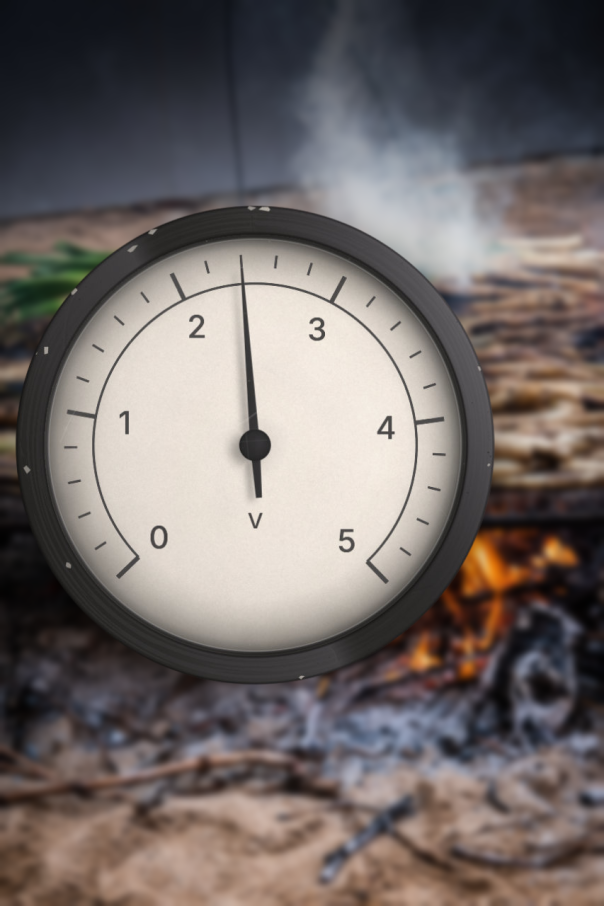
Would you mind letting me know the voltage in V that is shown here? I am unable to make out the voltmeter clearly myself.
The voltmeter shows 2.4 V
